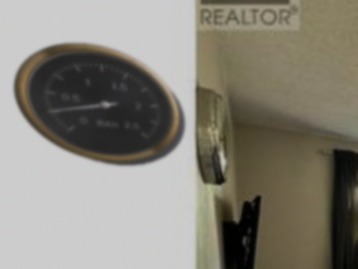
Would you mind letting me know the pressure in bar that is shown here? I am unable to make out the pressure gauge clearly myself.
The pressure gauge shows 0.25 bar
